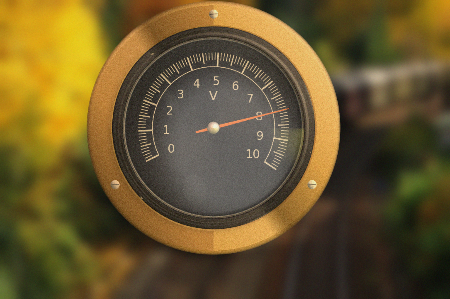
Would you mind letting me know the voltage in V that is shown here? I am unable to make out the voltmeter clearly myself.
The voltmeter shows 8 V
